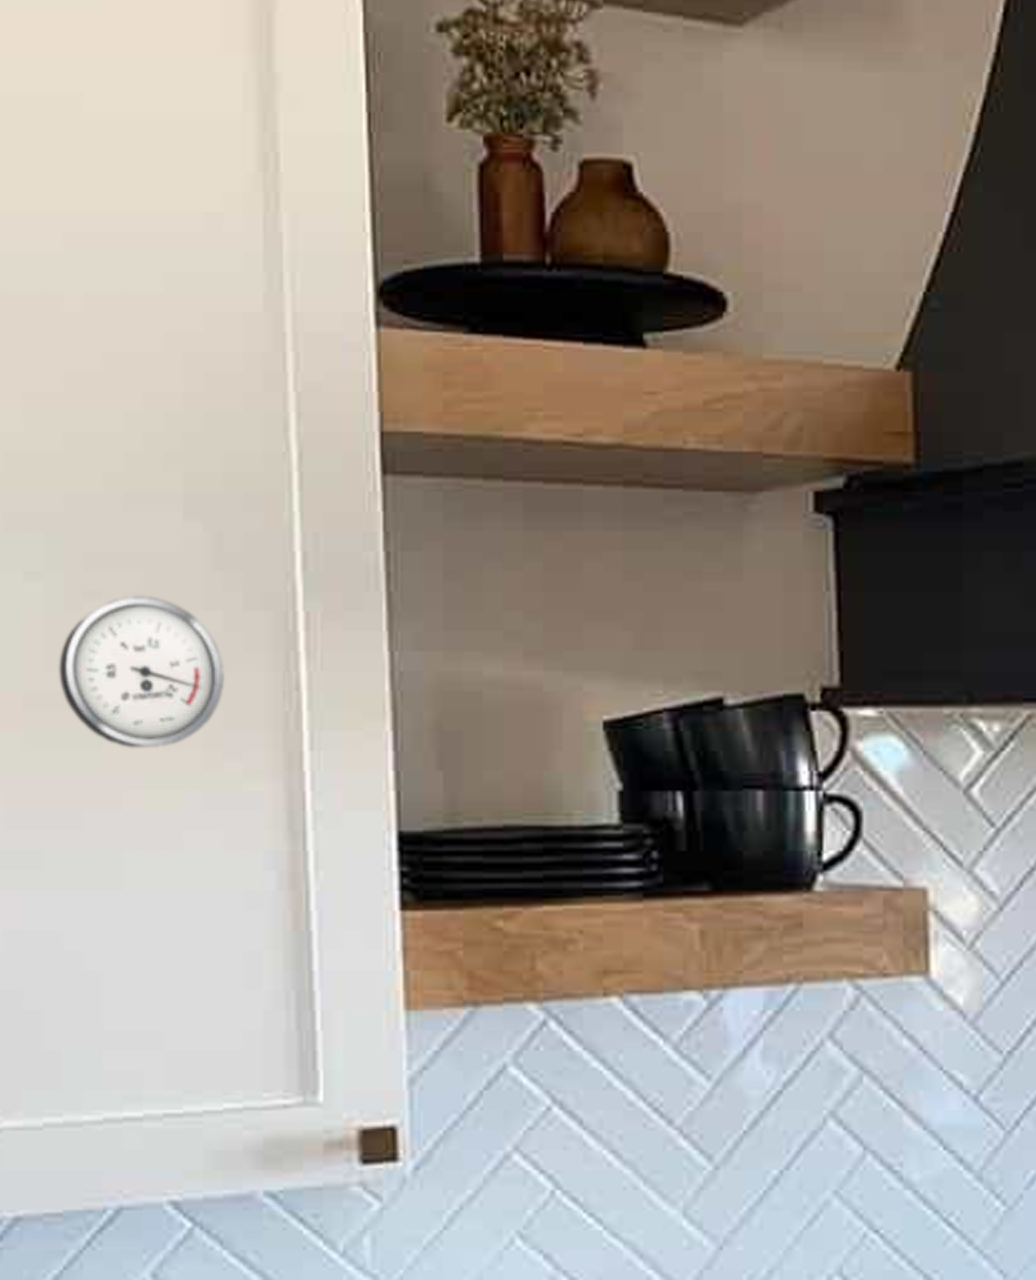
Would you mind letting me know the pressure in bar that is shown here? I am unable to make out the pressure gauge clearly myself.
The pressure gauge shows 2.3 bar
